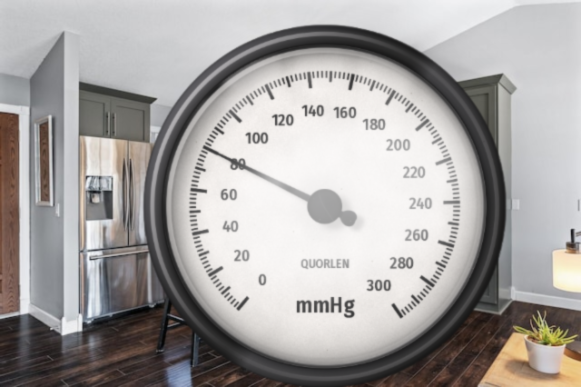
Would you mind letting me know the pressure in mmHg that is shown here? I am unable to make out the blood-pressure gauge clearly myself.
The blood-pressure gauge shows 80 mmHg
